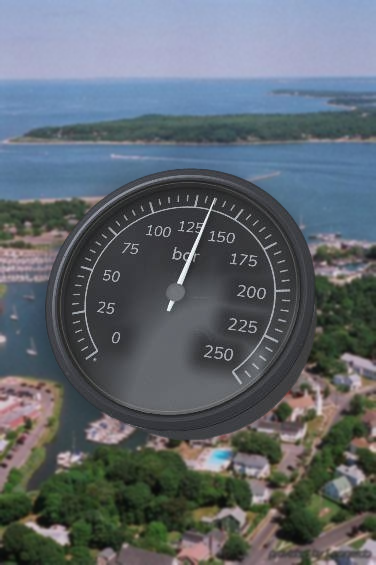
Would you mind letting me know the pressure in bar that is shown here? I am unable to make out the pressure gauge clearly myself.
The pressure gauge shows 135 bar
